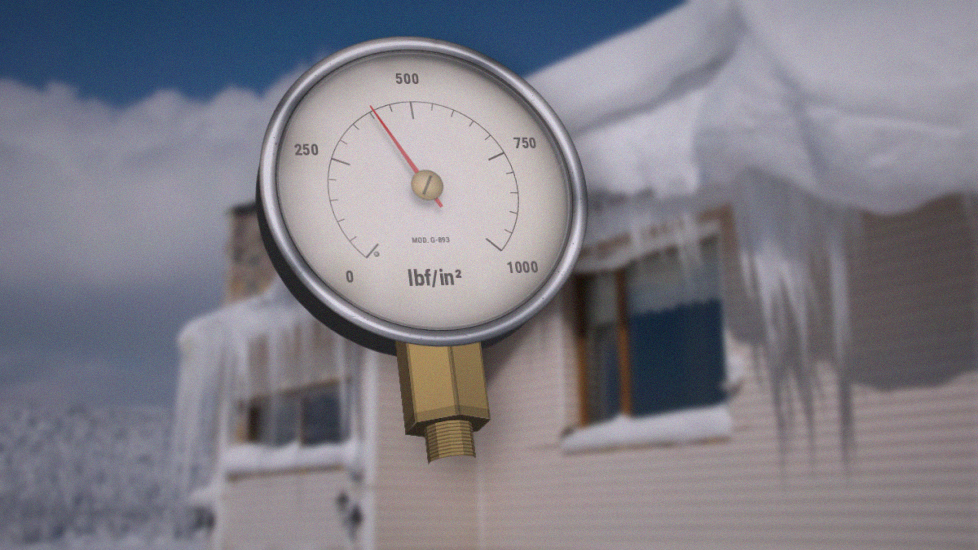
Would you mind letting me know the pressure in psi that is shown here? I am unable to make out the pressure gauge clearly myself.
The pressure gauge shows 400 psi
